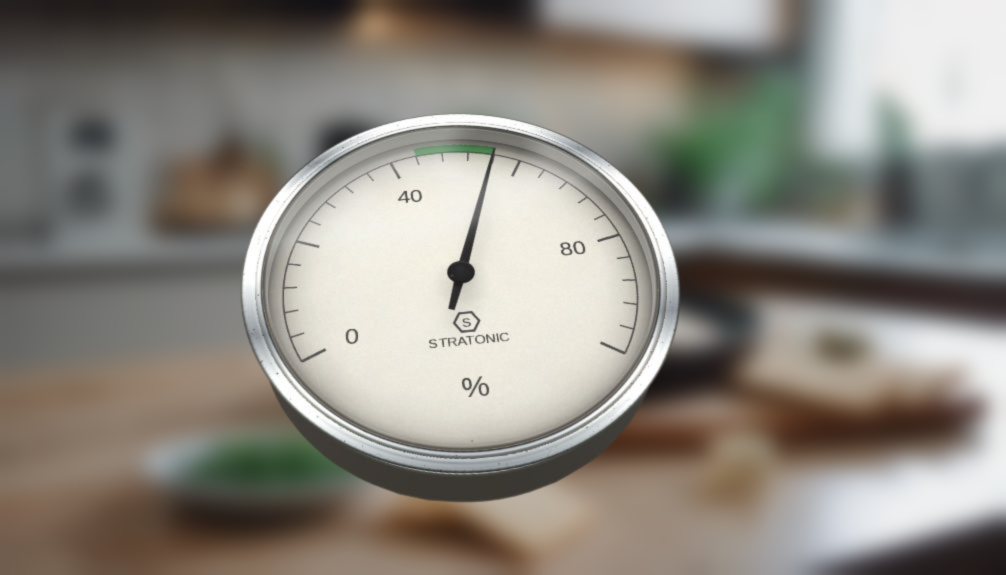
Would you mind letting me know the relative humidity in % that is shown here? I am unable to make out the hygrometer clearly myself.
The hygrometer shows 56 %
